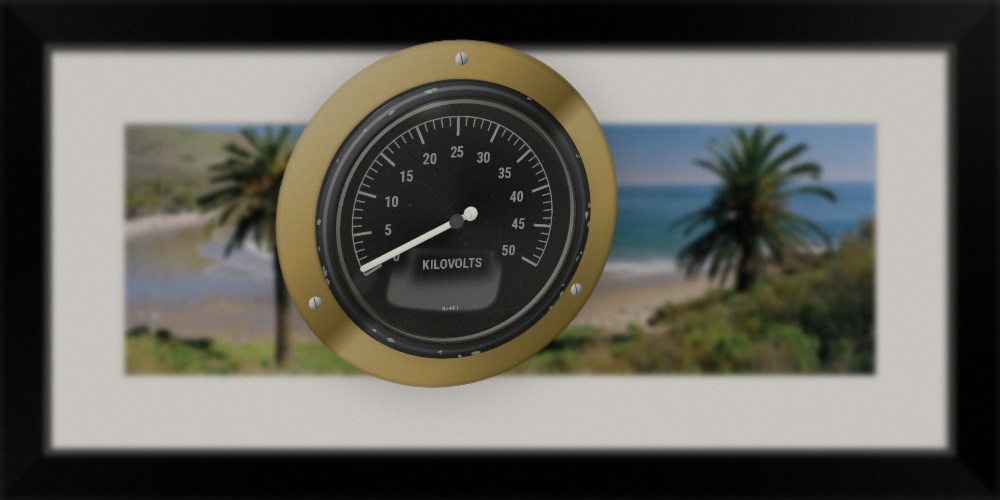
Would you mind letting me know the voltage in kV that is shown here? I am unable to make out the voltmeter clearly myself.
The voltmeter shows 1 kV
